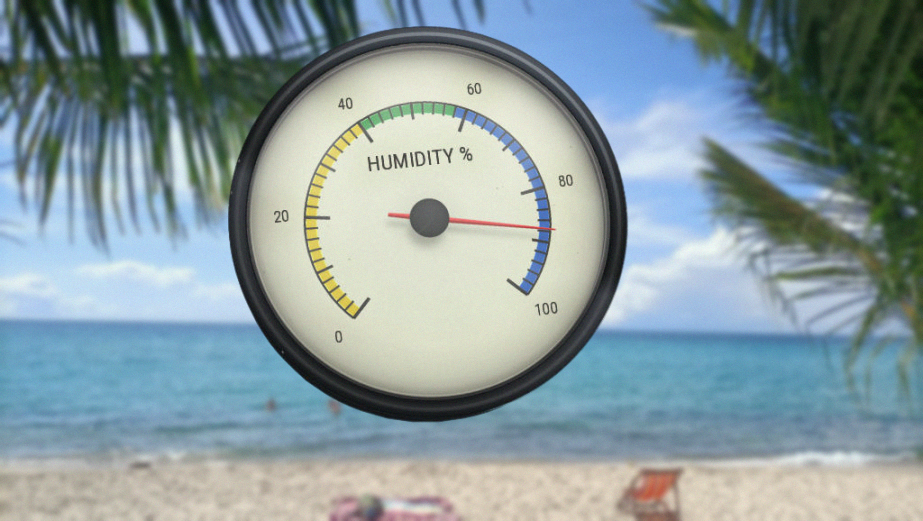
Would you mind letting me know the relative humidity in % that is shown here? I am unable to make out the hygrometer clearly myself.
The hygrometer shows 88 %
